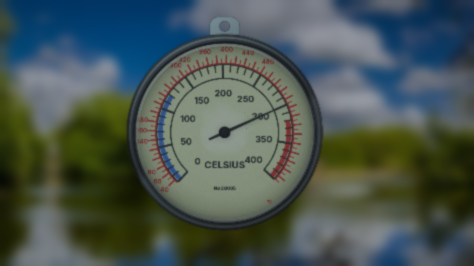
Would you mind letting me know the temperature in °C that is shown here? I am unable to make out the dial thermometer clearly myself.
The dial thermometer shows 300 °C
